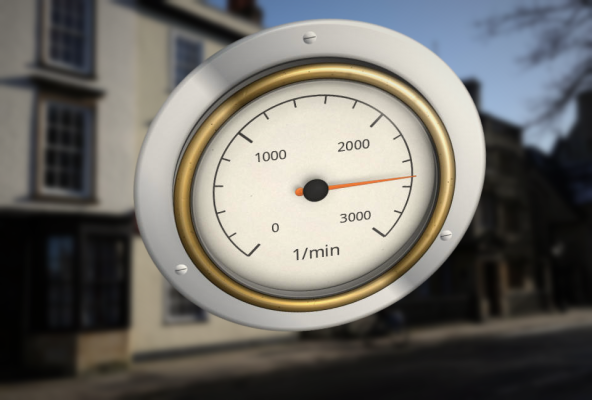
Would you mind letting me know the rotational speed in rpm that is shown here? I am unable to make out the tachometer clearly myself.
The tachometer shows 2500 rpm
